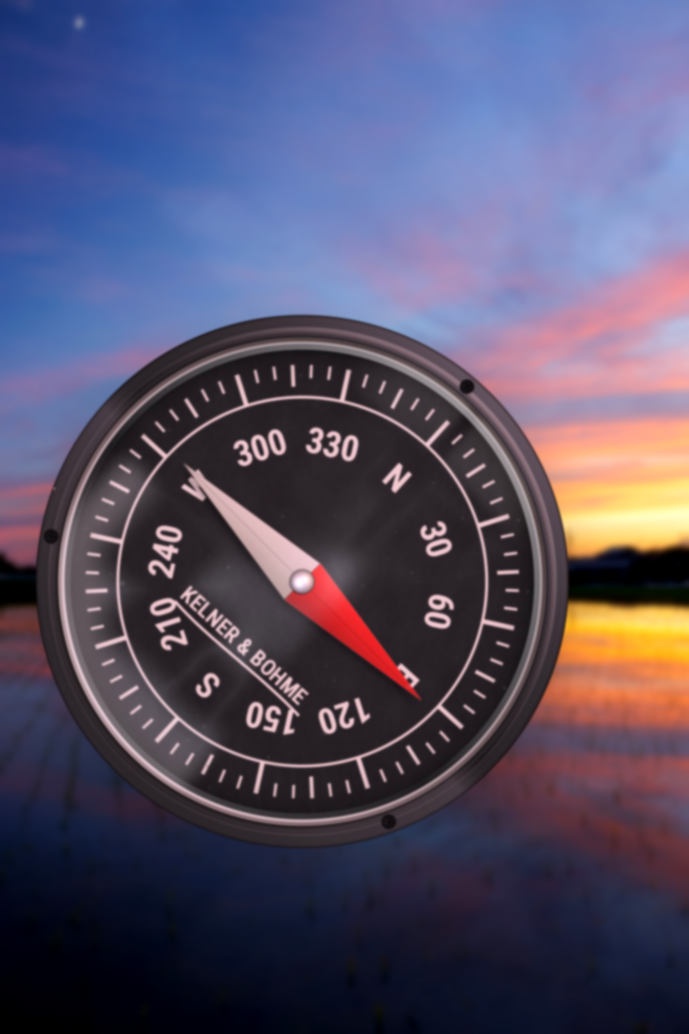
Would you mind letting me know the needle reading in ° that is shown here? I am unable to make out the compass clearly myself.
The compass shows 92.5 °
